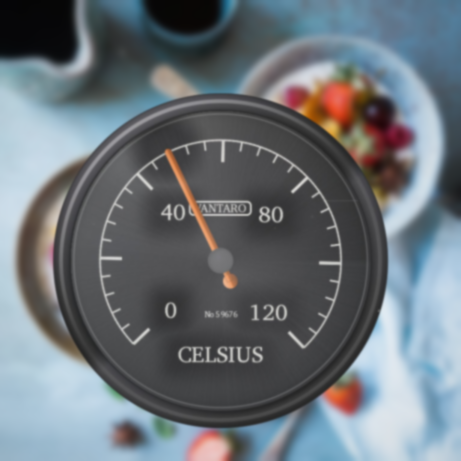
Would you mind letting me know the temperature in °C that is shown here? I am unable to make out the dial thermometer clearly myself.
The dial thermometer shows 48 °C
